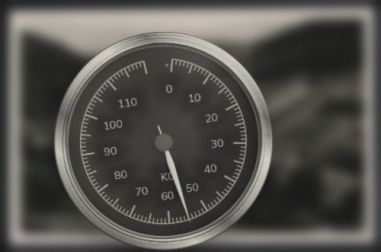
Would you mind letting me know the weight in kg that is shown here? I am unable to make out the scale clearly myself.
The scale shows 55 kg
